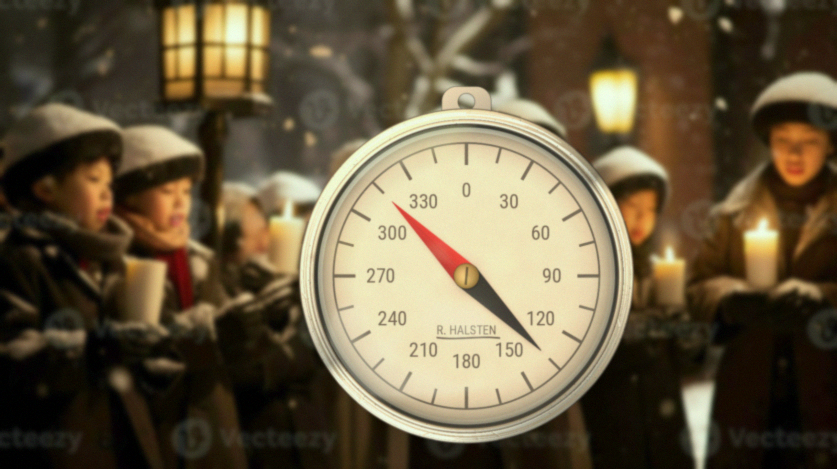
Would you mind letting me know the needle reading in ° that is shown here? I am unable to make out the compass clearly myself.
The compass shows 315 °
